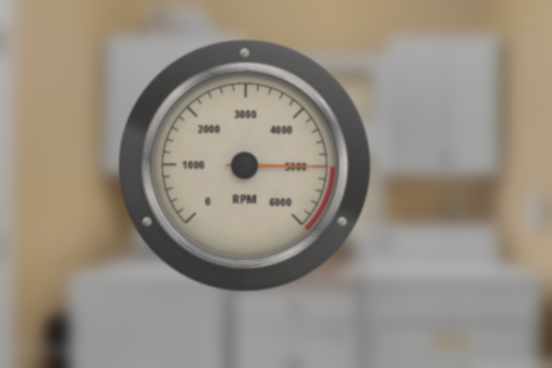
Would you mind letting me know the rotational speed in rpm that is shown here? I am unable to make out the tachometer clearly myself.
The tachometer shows 5000 rpm
